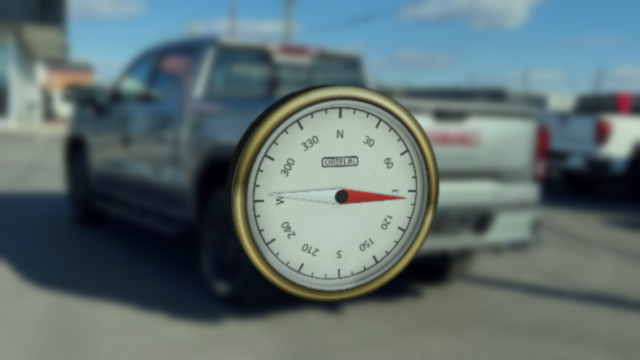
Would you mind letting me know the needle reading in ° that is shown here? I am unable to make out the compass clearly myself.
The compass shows 95 °
